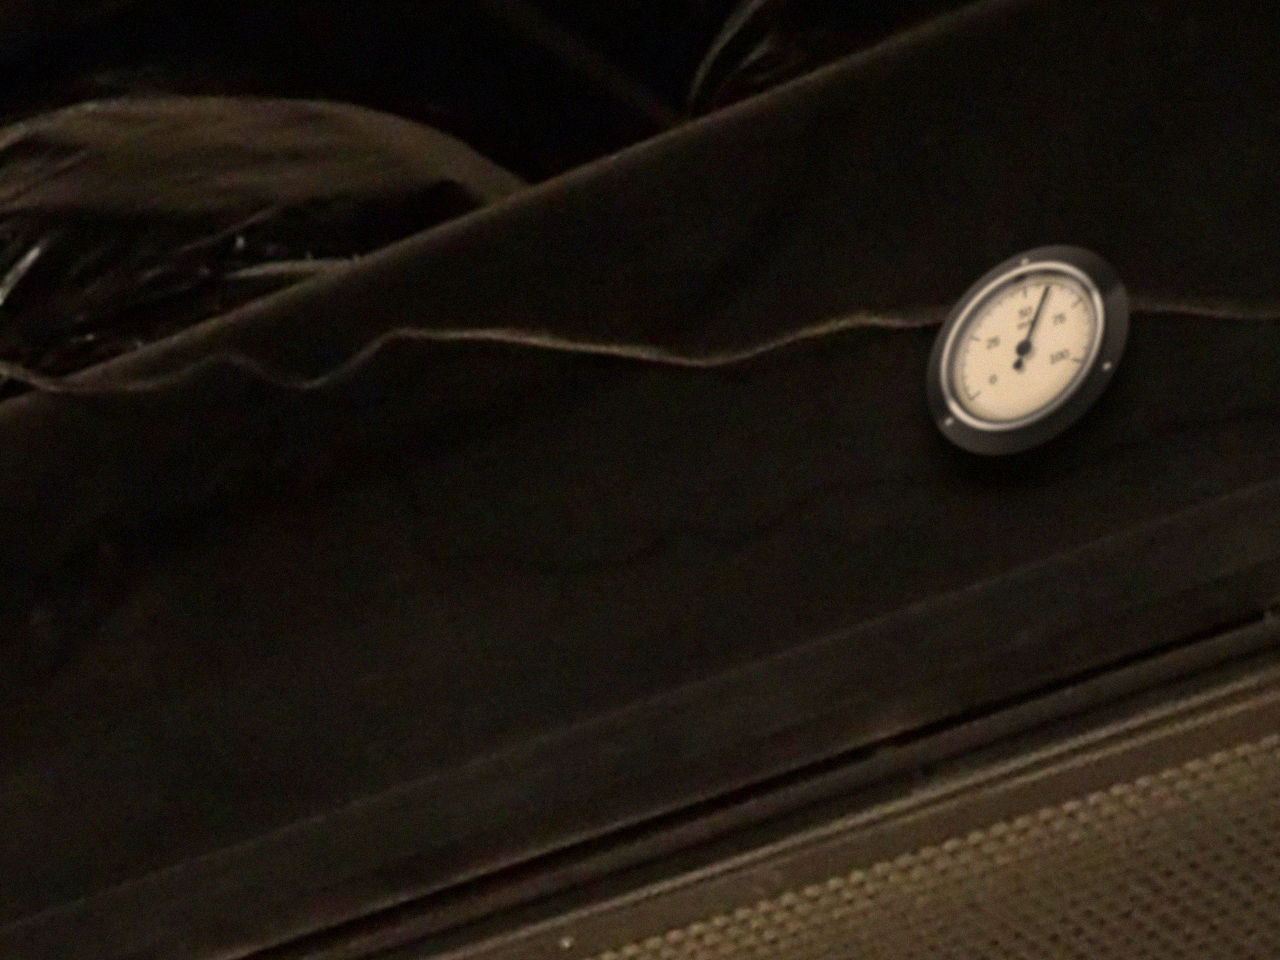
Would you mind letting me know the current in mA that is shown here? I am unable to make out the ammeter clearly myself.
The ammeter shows 60 mA
